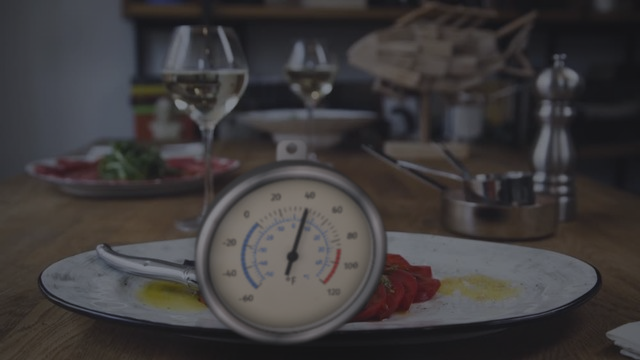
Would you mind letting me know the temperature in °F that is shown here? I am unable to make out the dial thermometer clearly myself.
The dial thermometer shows 40 °F
